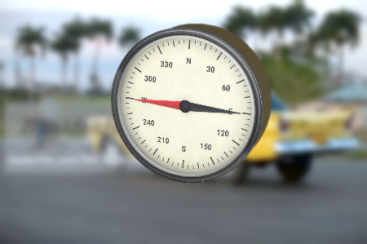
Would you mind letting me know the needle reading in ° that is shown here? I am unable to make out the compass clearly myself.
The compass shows 270 °
